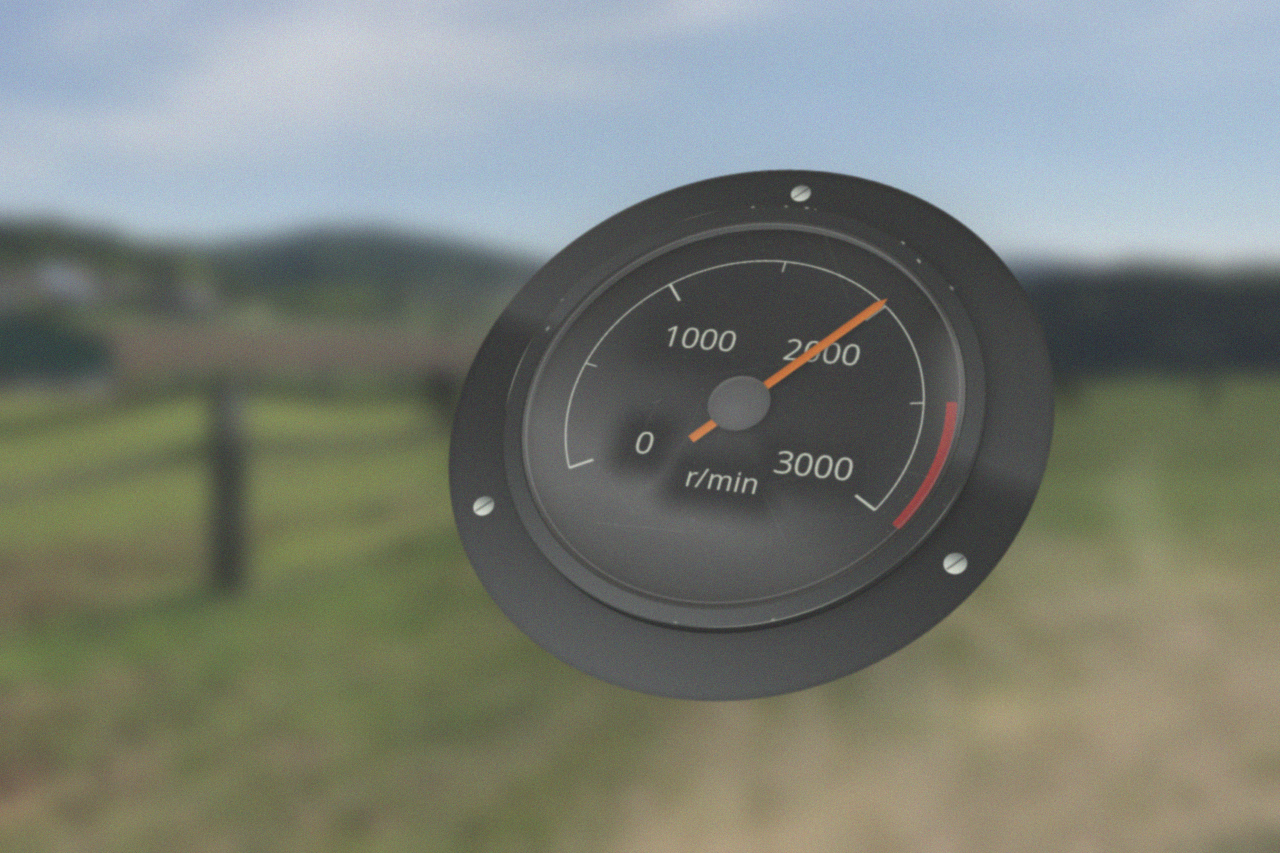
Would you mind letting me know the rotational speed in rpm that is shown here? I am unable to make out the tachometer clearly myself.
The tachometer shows 2000 rpm
